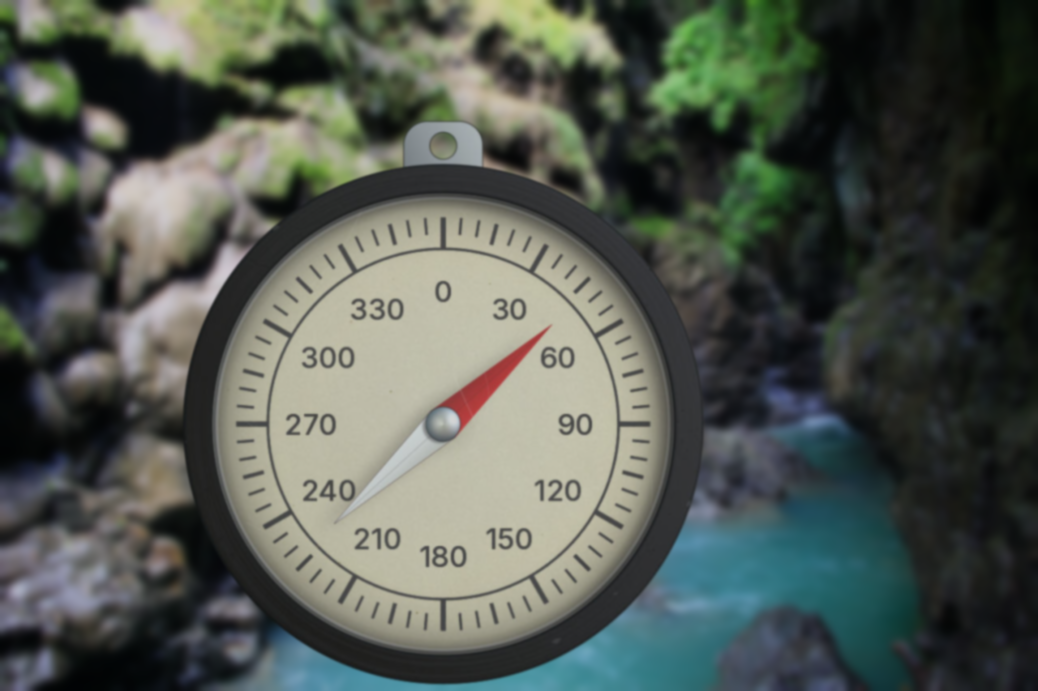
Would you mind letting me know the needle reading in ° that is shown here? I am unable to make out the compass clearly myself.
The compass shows 47.5 °
